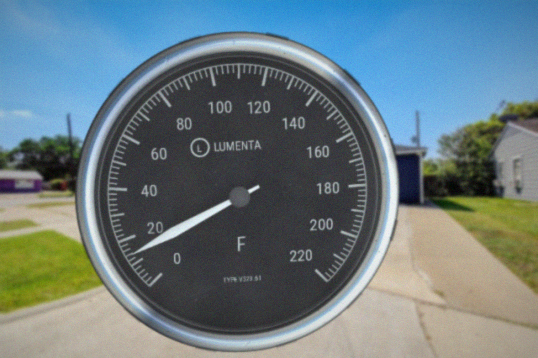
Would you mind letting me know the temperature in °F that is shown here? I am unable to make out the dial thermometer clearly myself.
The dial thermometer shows 14 °F
